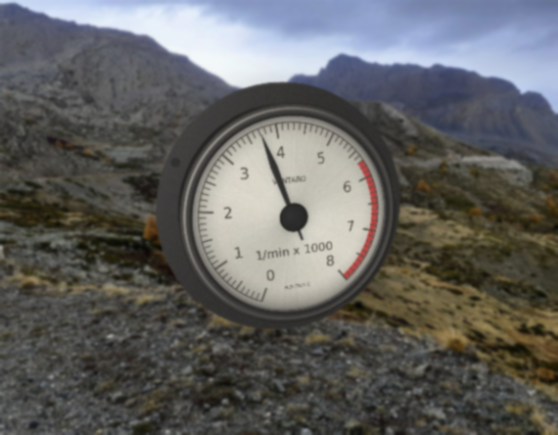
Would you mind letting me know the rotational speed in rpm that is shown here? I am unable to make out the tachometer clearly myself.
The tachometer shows 3700 rpm
